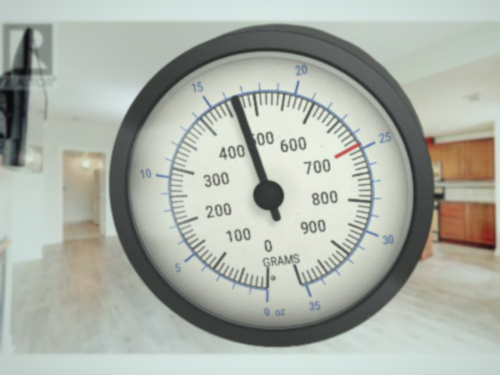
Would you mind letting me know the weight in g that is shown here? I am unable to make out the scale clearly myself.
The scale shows 470 g
